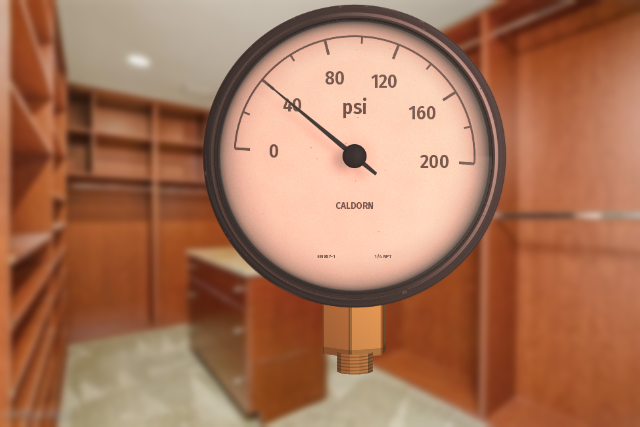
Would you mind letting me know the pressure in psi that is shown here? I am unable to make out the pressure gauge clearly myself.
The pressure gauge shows 40 psi
